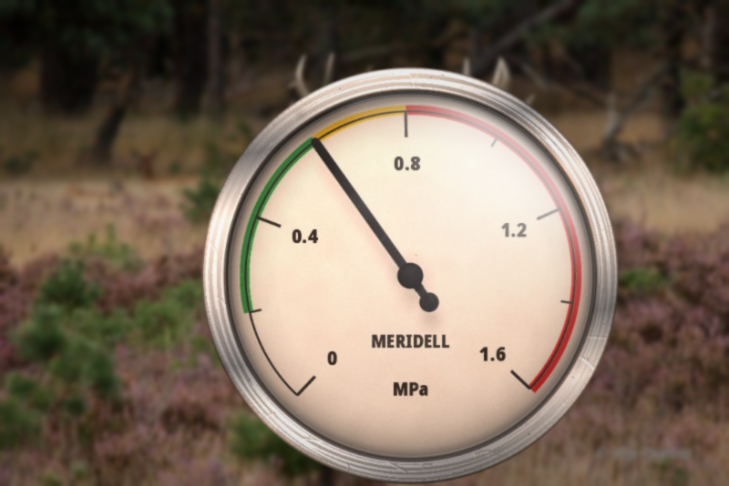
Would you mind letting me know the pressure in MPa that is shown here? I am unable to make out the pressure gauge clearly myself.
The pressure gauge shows 0.6 MPa
